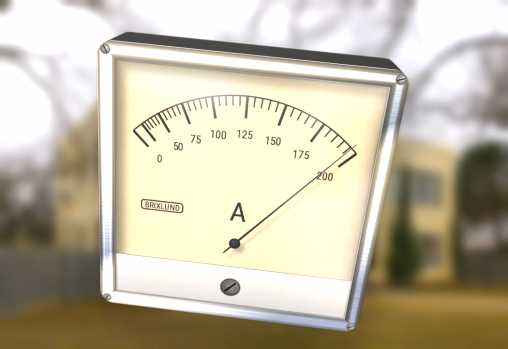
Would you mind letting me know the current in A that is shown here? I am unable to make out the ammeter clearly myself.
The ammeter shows 195 A
